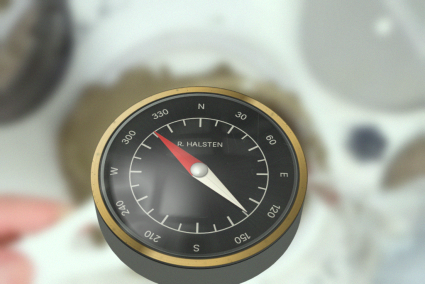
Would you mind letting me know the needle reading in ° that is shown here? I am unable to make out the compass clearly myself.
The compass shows 315 °
